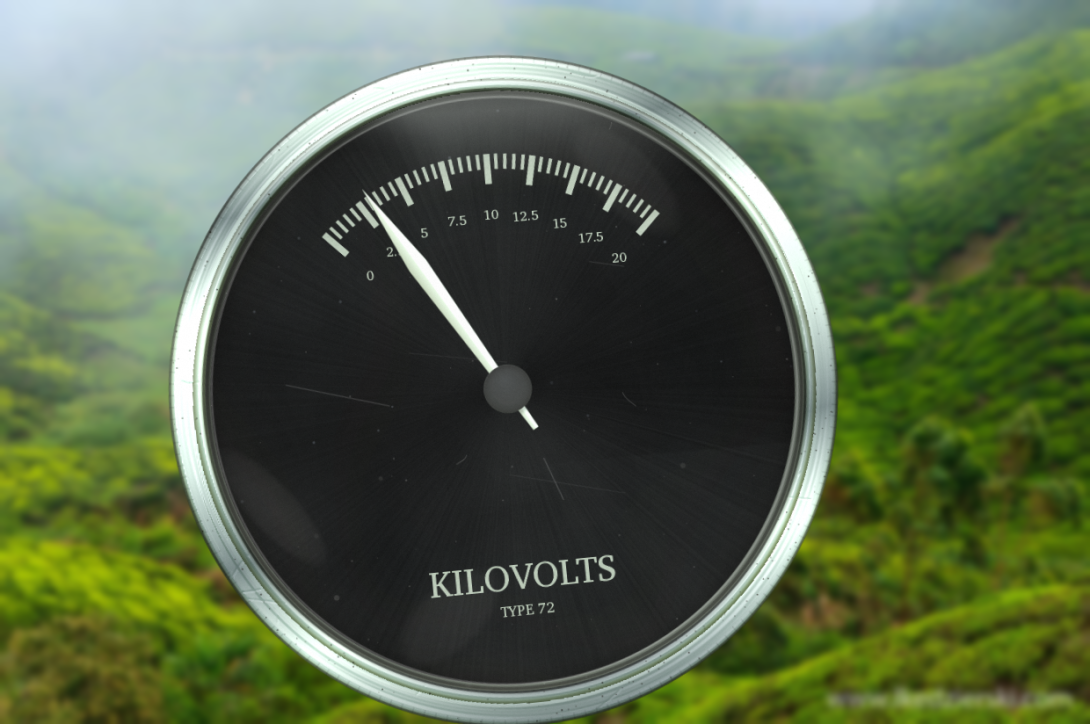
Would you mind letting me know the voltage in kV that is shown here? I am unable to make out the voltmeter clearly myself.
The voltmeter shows 3 kV
